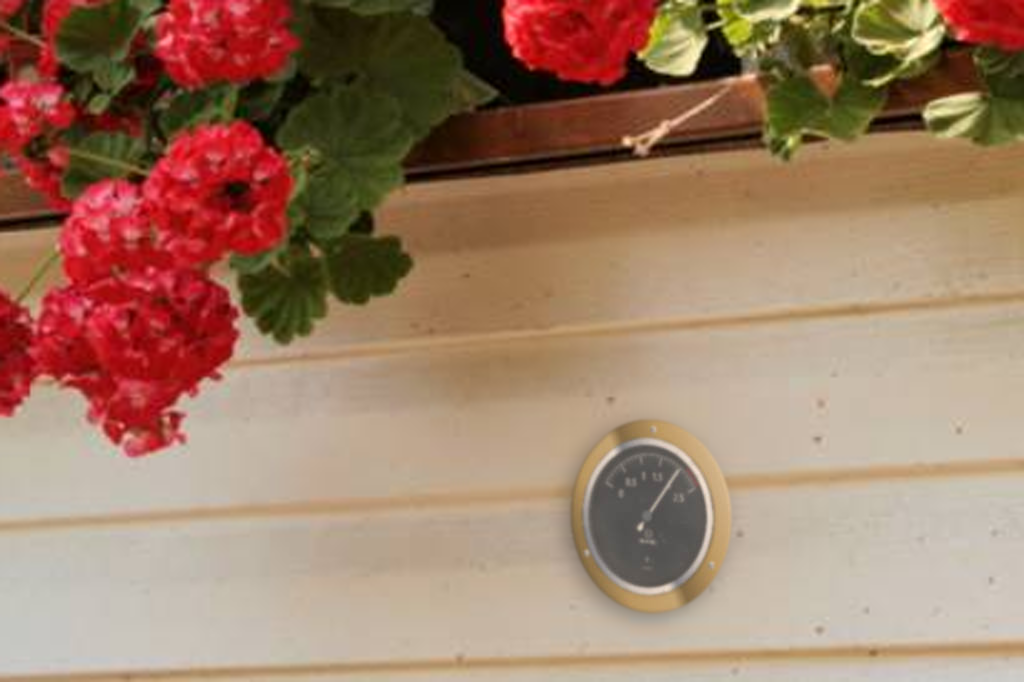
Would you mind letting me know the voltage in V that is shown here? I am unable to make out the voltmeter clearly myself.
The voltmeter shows 2 V
